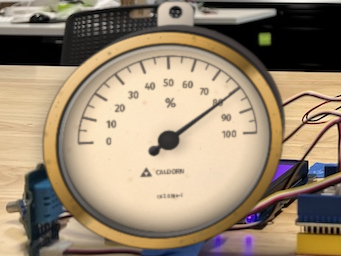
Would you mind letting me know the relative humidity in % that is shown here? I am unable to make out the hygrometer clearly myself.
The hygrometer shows 80 %
